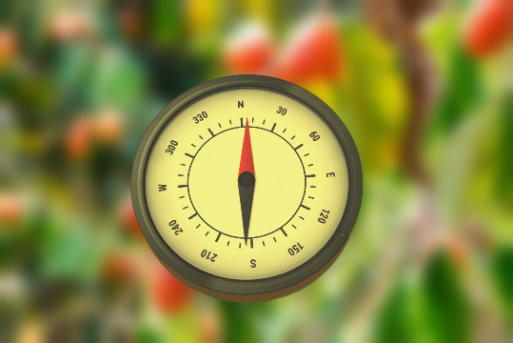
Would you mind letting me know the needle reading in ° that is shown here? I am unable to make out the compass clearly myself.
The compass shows 5 °
